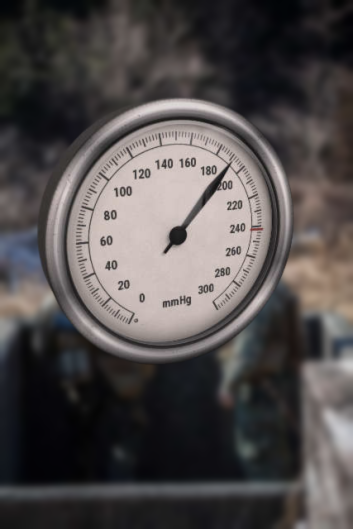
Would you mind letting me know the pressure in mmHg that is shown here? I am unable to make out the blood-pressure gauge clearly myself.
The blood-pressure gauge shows 190 mmHg
